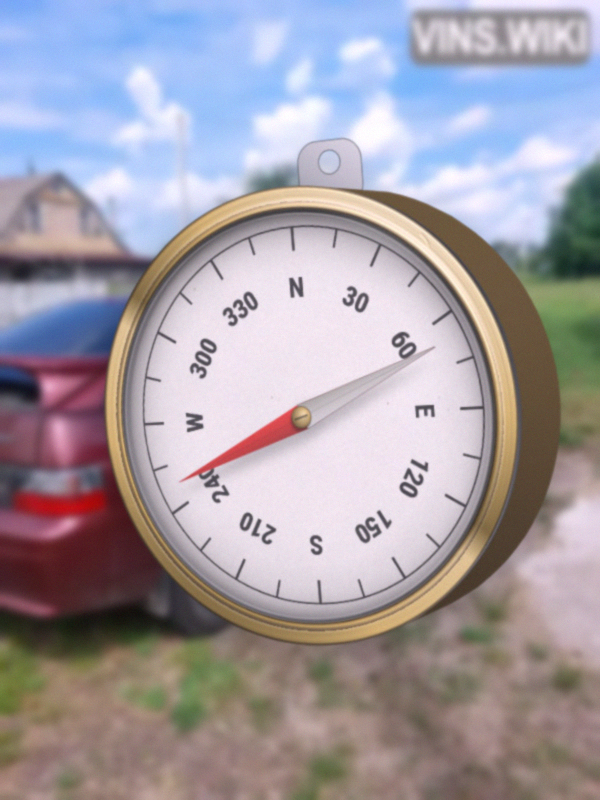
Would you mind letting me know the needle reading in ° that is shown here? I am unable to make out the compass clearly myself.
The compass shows 247.5 °
